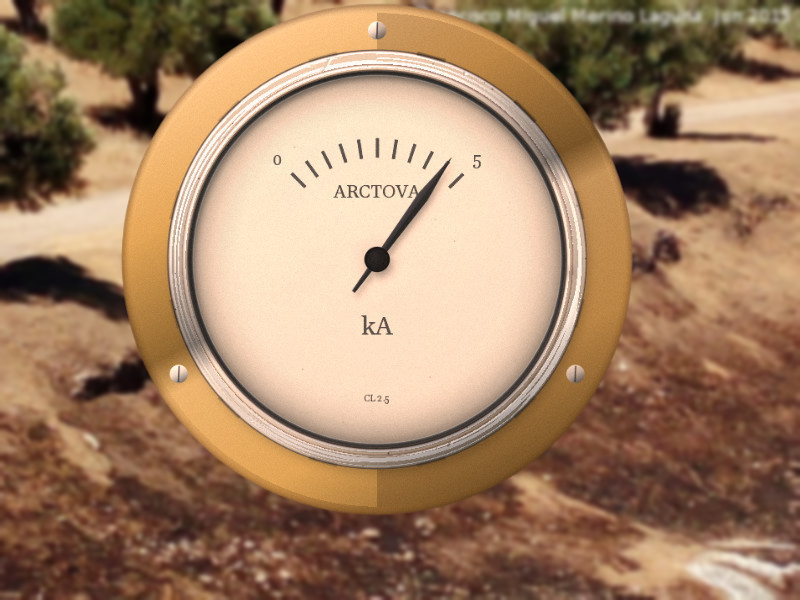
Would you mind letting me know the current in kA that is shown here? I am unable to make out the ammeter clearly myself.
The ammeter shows 4.5 kA
